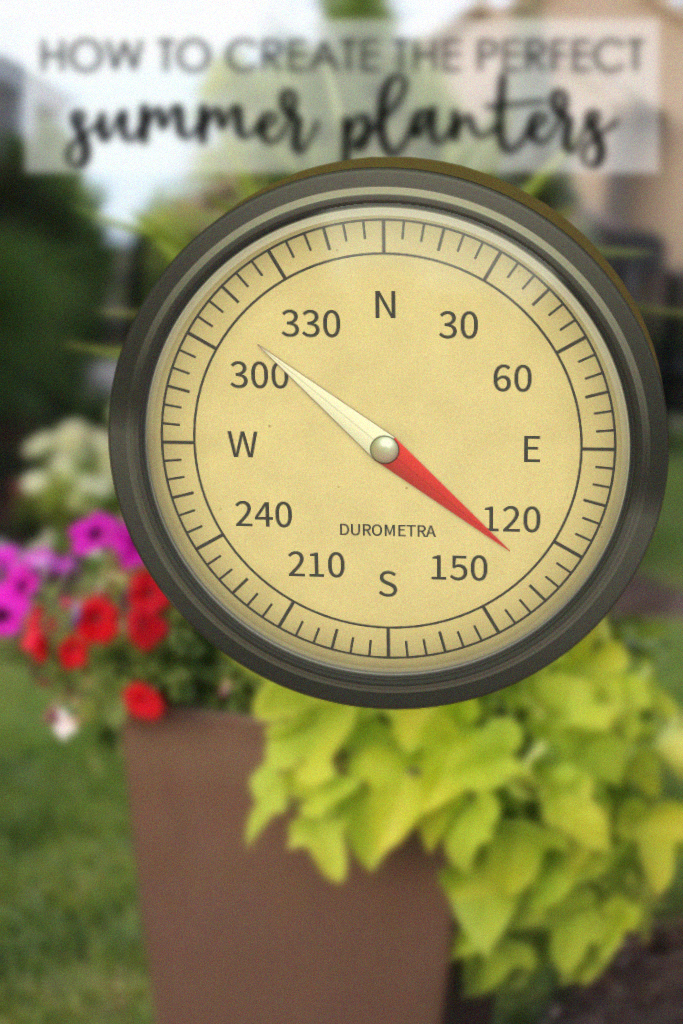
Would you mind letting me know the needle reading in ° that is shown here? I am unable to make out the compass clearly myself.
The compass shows 130 °
